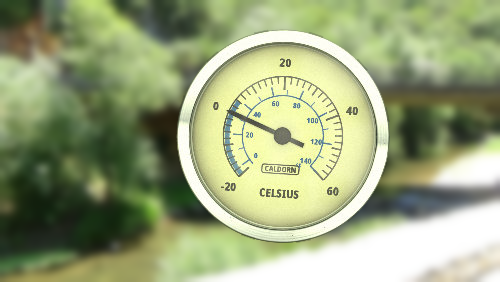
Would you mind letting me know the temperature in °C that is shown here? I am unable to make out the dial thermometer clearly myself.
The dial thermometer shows 0 °C
